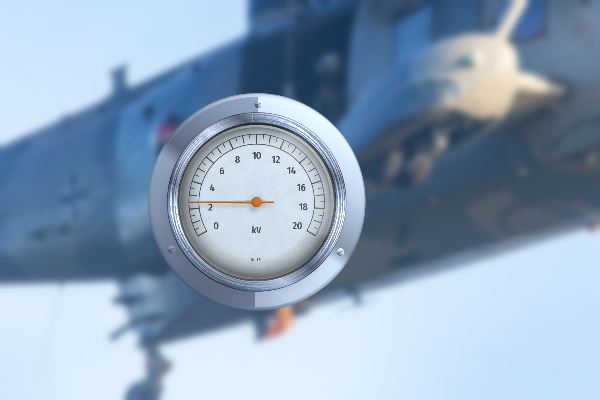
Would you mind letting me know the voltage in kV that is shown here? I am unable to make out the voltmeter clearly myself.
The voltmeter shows 2.5 kV
